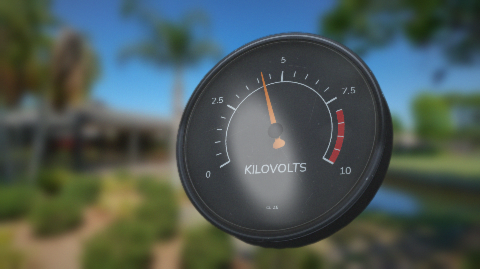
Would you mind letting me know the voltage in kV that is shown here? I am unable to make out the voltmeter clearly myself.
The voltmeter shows 4.25 kV
